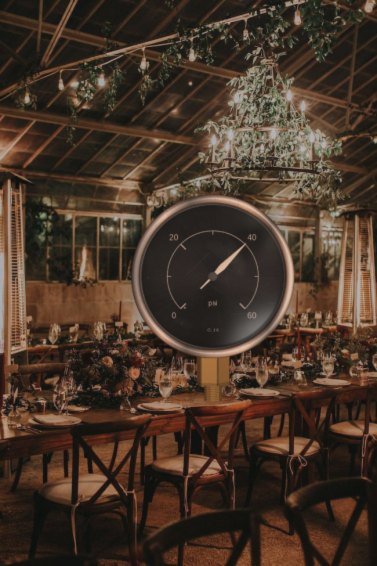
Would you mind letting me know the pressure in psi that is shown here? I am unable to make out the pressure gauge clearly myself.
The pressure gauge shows 40 psi
